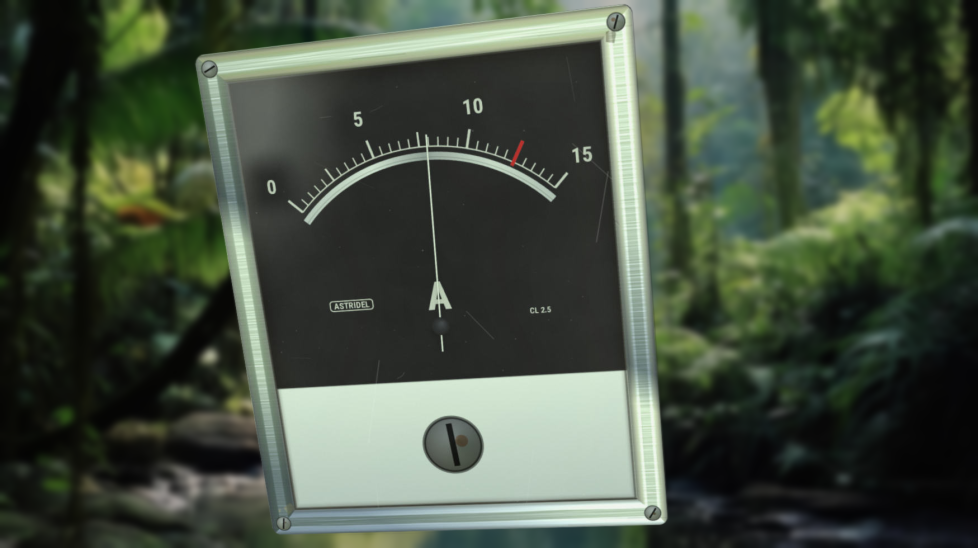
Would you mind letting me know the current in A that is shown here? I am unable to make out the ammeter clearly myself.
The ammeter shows 8 A
